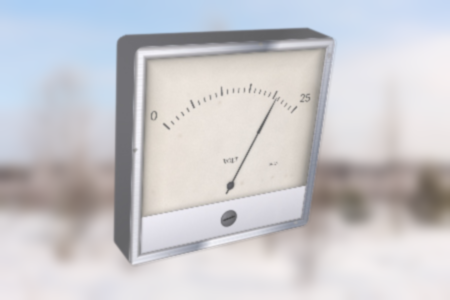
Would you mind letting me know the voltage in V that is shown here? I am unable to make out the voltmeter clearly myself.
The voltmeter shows 20 V
